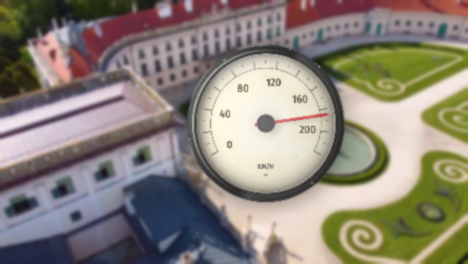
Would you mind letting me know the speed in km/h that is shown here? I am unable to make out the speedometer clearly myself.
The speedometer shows 185 km/h
